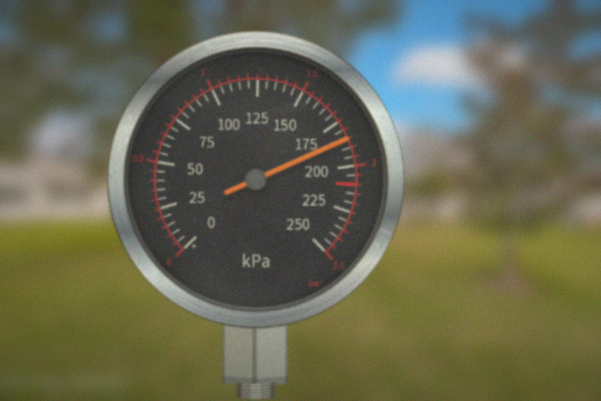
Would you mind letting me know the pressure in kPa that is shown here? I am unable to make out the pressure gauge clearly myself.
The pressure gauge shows 185 kPa
